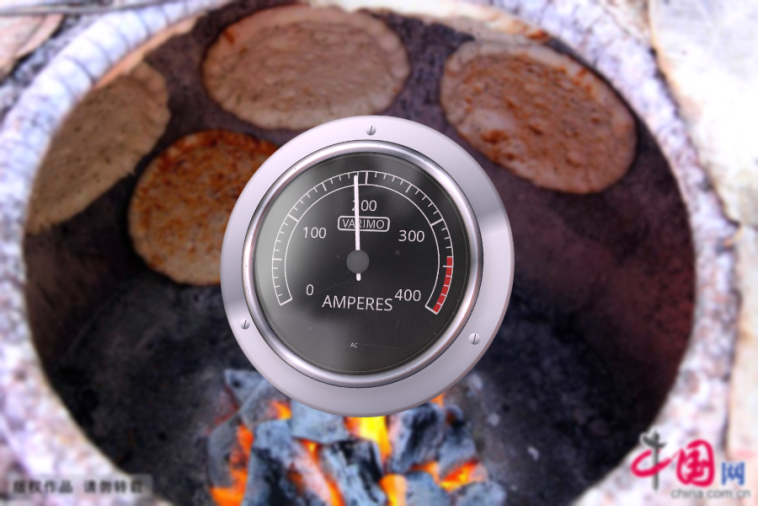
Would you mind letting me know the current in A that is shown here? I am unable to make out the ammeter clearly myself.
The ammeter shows 190 A
